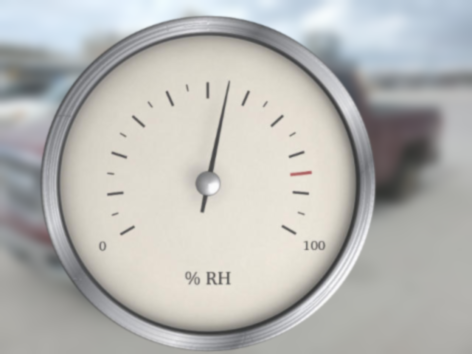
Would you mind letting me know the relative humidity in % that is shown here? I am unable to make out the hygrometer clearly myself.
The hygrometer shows 55 %
